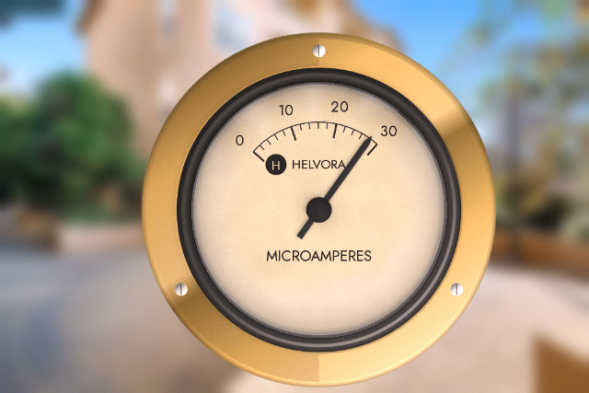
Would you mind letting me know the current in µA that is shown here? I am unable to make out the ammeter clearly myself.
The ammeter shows 28 µA
